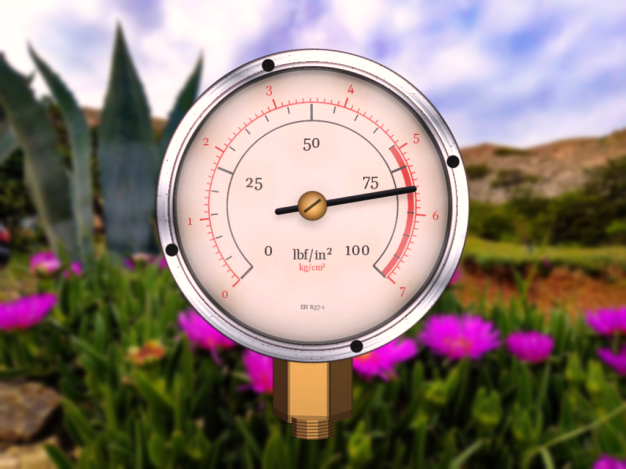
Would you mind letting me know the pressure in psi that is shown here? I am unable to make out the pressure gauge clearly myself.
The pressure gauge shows 80 psi
